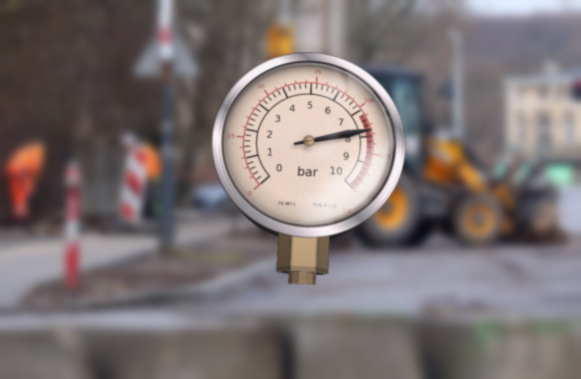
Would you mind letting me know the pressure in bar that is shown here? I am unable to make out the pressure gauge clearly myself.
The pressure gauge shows 7.8 bar
